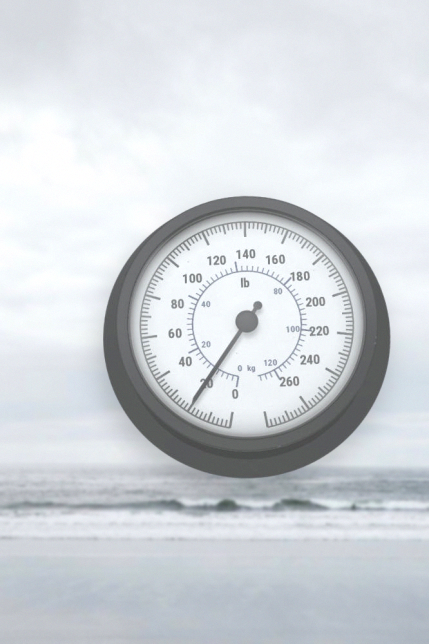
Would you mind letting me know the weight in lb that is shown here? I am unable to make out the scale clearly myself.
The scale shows 20 lb
